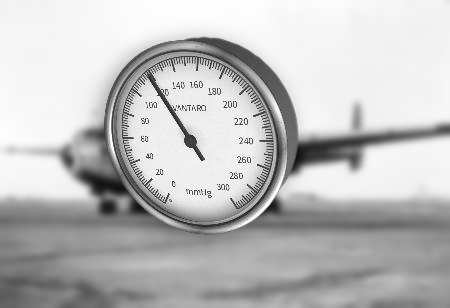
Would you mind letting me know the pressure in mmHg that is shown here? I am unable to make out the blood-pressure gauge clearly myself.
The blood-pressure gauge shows 120 mmHg
